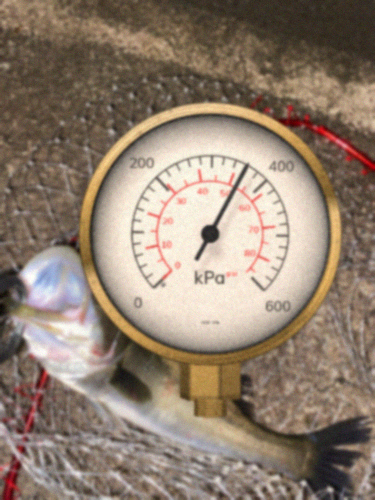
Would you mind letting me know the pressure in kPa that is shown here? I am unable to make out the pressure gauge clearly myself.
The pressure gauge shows 360 kPa
